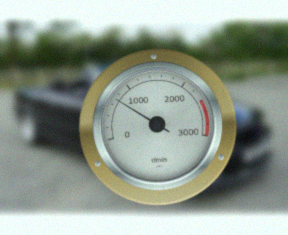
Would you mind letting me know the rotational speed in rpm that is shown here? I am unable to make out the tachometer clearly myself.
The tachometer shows 700 rpm
